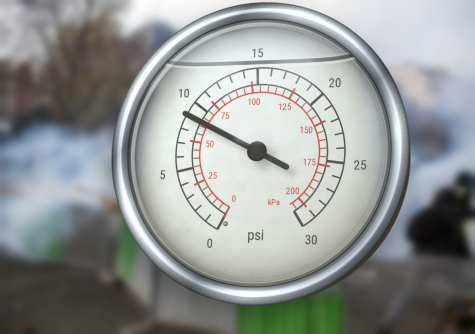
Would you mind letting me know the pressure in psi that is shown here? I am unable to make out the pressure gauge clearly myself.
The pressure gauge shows 9 psi
